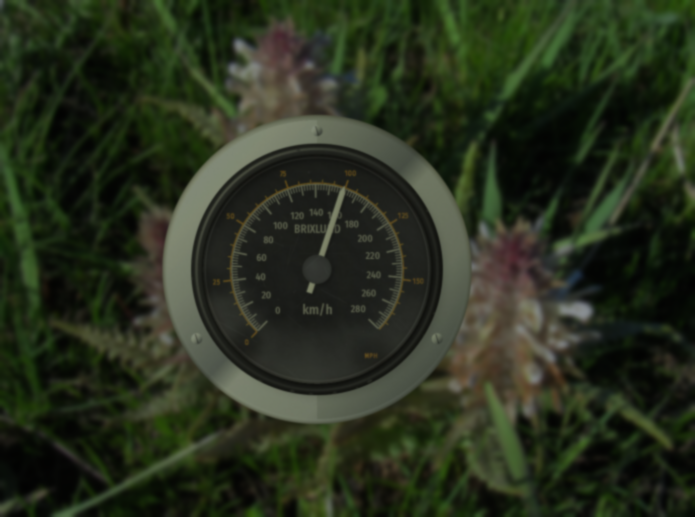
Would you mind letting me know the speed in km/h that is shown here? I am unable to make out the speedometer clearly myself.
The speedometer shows 160 km/h
